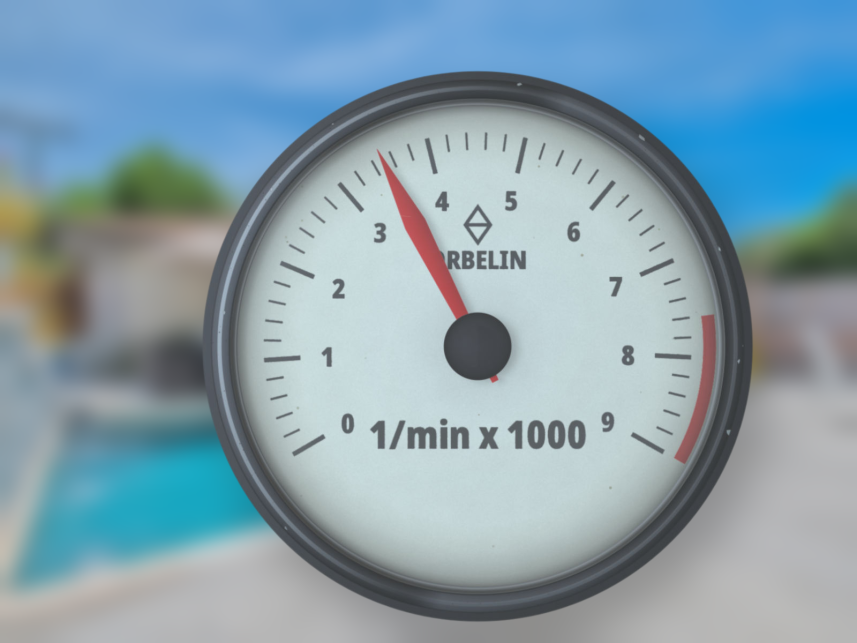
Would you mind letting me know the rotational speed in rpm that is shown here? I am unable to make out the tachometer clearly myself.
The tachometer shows 3500 rpm
